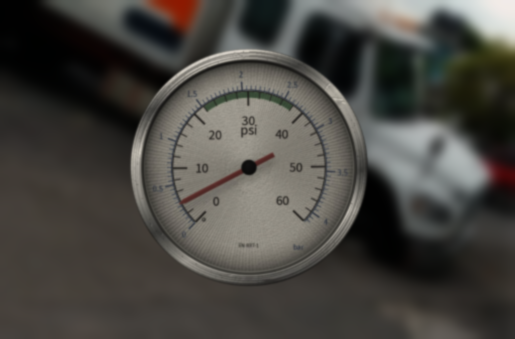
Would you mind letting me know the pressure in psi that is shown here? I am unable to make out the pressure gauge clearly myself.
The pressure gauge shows 4 psi
